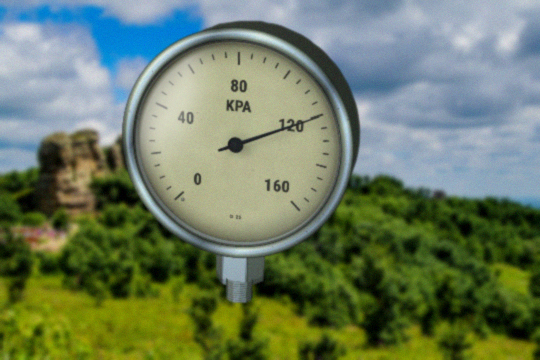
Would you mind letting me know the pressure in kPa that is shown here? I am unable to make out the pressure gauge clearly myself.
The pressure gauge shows 120 kPa
